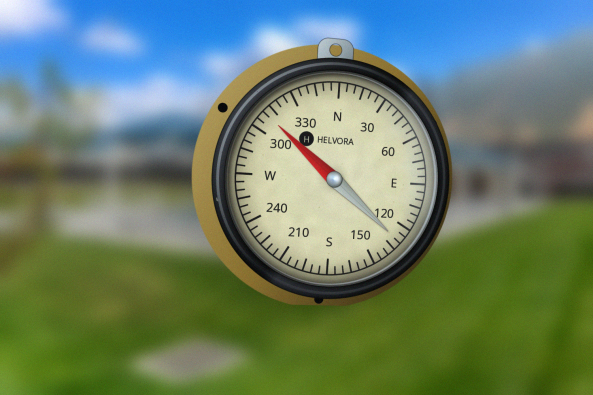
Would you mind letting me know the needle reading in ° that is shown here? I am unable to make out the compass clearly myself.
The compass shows 310 °
